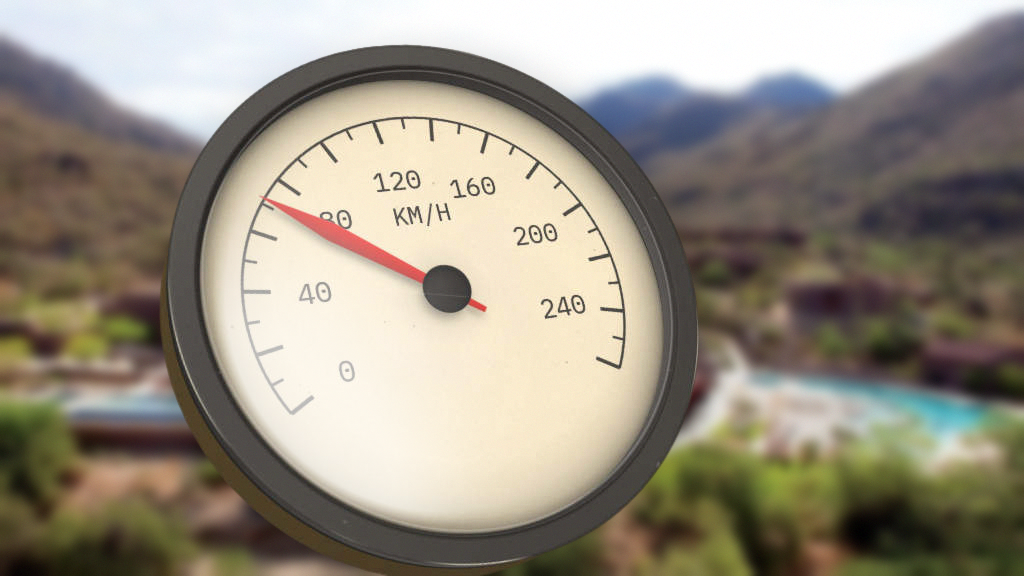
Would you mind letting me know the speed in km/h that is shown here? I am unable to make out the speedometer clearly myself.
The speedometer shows 70 km/h
